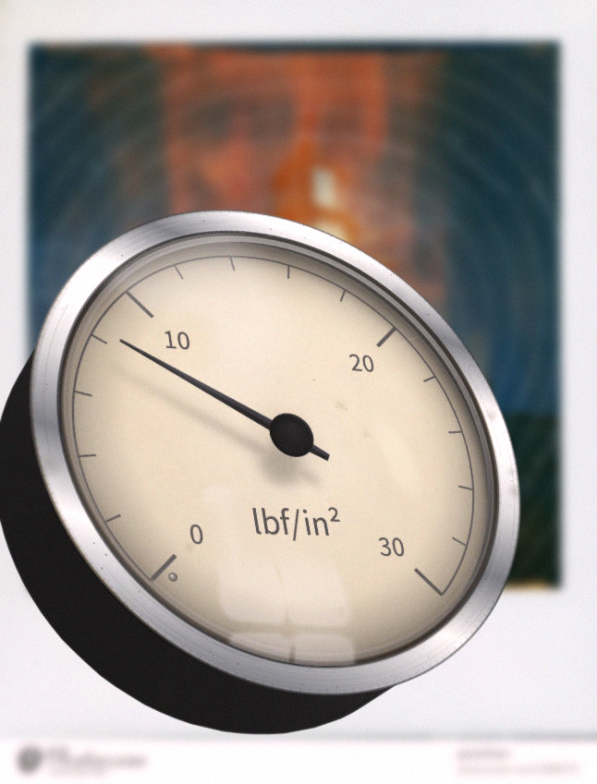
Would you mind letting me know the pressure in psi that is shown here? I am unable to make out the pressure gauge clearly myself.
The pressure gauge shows 8 psi
